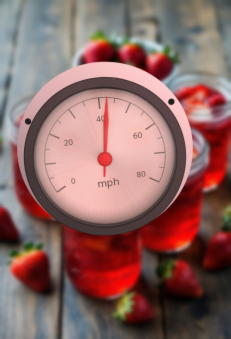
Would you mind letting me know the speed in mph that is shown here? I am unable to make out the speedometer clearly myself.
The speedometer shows 42.5 mph
